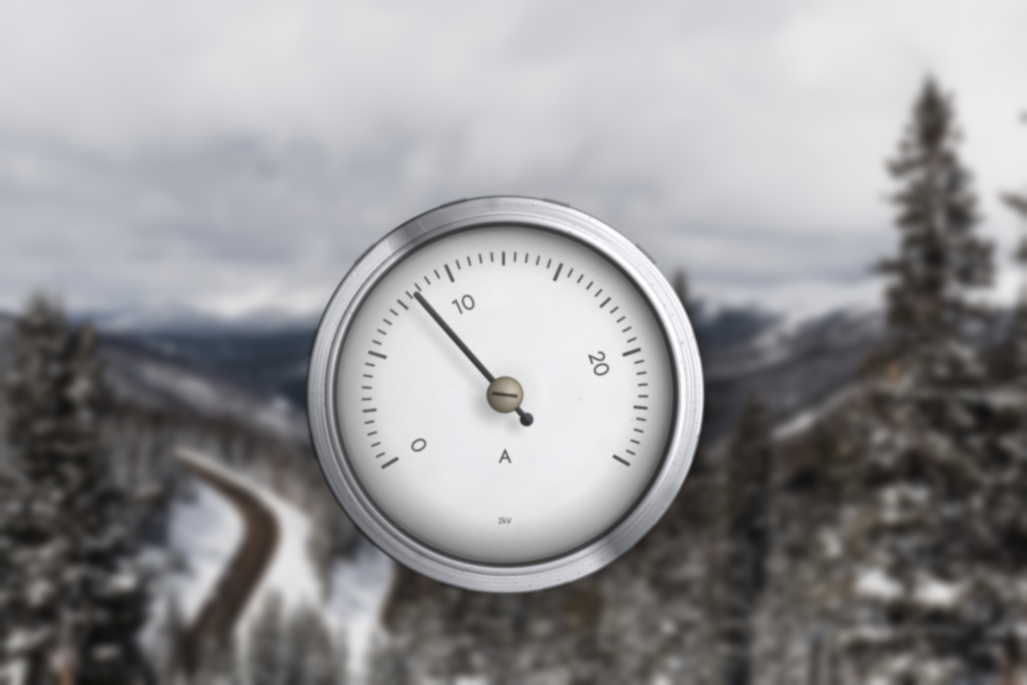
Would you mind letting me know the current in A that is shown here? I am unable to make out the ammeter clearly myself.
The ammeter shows 8.25 A
